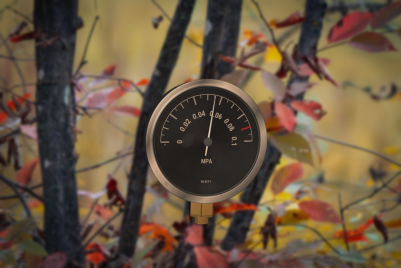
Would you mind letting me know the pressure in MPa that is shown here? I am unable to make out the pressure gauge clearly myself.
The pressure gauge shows 0.055 MPa
